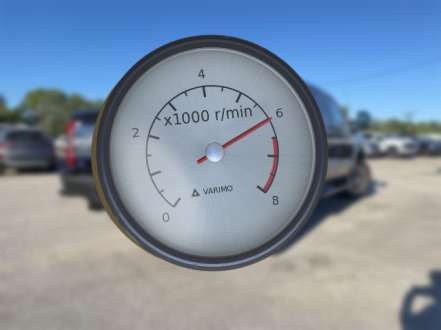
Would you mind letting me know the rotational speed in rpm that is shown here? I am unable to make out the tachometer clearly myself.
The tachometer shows 6000 rpm
